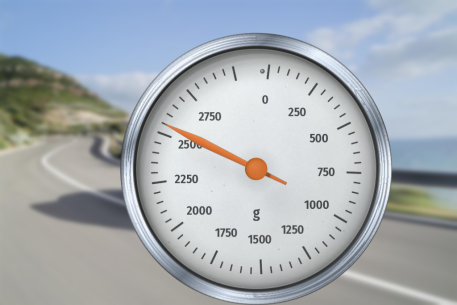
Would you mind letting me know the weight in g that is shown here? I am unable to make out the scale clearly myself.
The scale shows 2550 g
